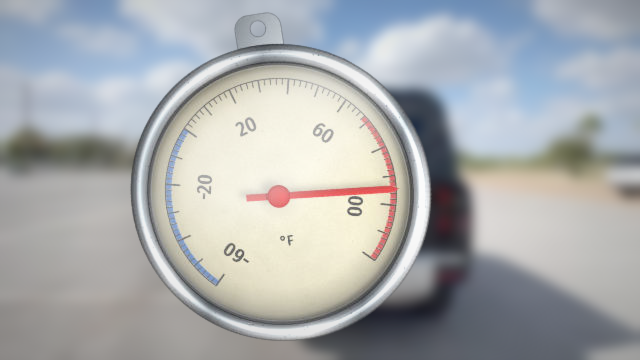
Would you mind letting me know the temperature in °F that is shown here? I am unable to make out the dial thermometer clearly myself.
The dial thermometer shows 94 °F
